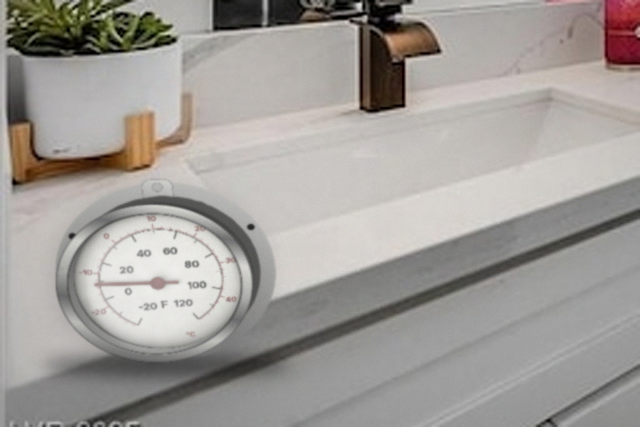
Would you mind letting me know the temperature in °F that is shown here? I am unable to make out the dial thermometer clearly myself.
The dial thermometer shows 10 °F
